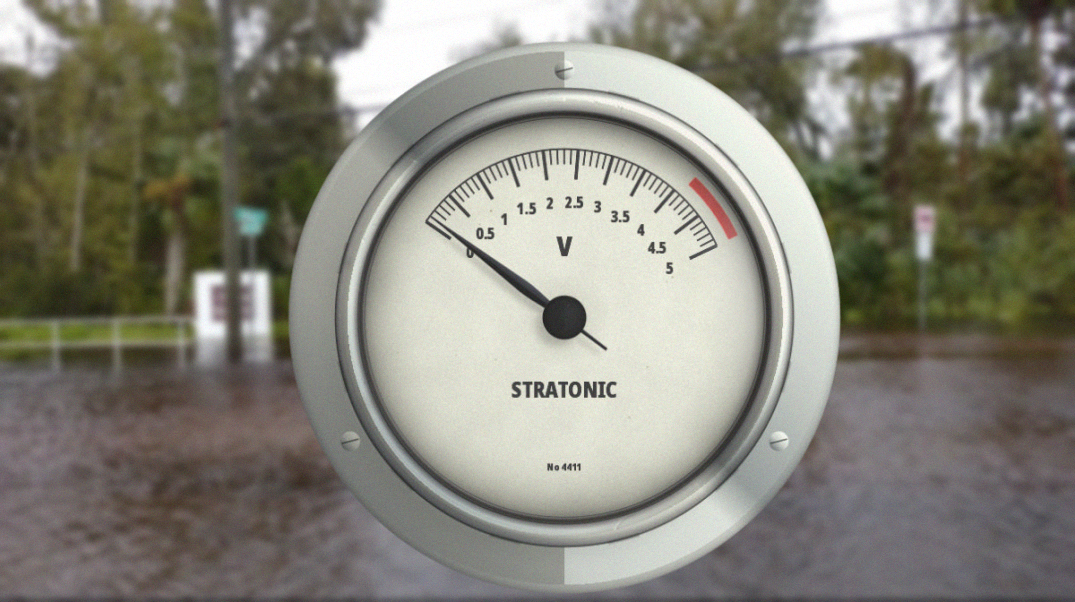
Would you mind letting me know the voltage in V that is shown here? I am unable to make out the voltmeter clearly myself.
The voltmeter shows 0.1 V
